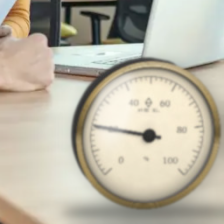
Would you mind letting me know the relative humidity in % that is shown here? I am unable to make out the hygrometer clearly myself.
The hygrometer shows 20 %
